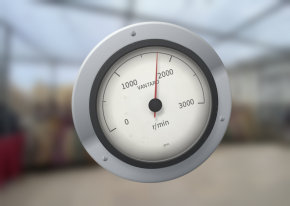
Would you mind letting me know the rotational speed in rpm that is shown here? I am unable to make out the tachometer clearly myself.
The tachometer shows 1750 rpm
